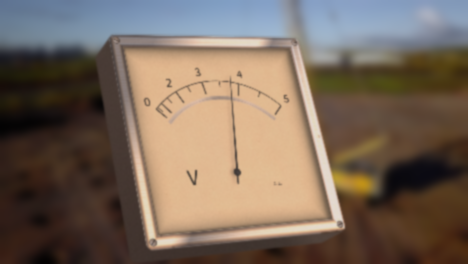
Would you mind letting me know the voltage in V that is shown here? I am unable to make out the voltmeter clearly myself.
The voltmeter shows 3.75 V
